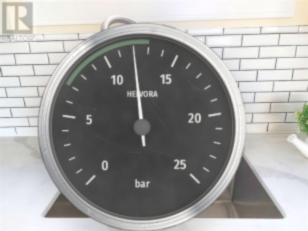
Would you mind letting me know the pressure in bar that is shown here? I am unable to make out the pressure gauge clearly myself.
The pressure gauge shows 12 bar
